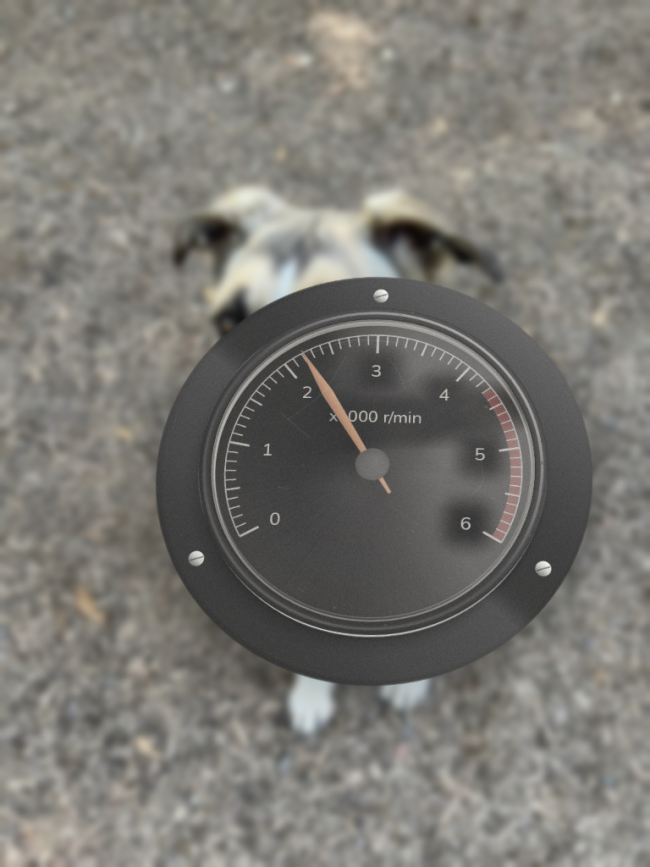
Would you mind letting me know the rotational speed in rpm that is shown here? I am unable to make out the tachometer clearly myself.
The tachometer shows 2200 rpm
